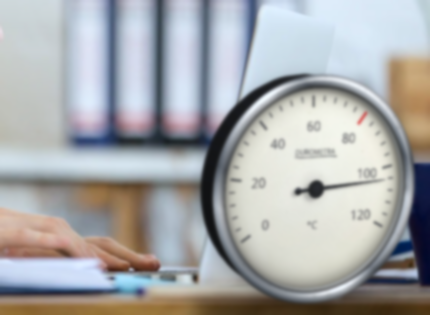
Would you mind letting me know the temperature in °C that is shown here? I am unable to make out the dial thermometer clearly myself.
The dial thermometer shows 104 °C
